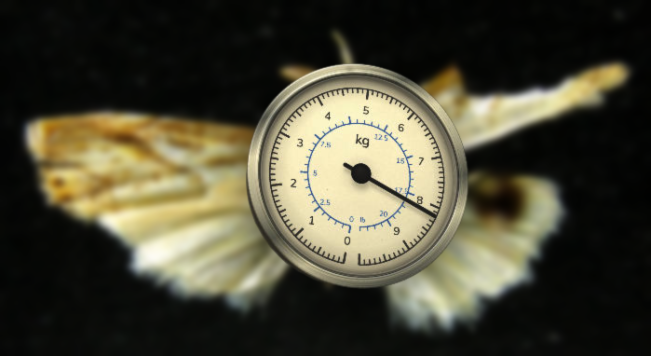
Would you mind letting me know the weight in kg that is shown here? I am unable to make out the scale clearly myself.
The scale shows 8.2 kg
